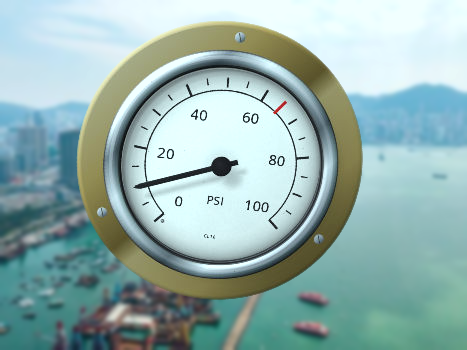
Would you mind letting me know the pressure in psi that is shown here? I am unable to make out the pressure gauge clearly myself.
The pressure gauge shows 10 psi
